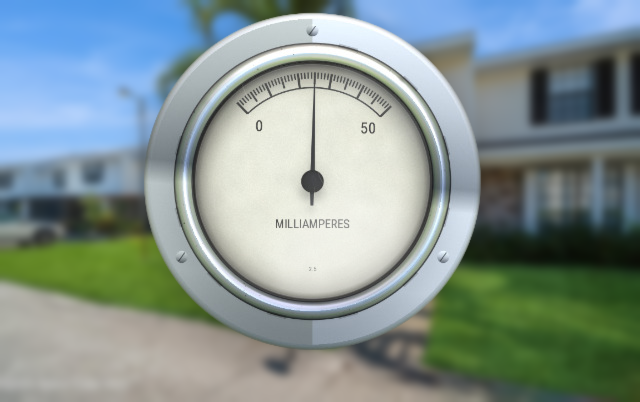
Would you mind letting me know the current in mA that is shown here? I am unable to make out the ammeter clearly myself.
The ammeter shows 25 mA
